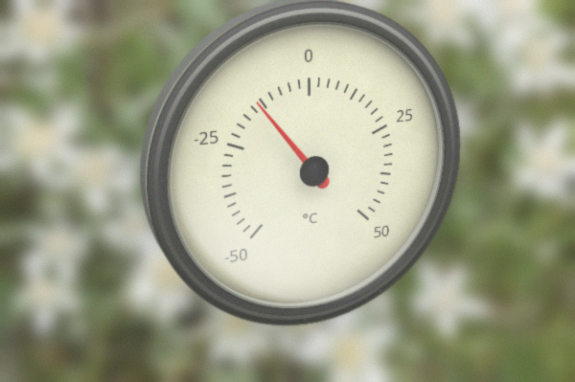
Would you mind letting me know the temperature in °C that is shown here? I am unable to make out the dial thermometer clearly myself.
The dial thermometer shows -13.75 °C
